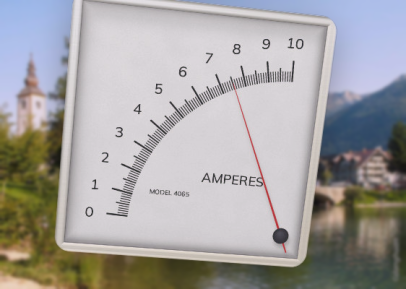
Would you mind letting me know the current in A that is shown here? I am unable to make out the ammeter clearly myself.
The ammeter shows 7.5 A
